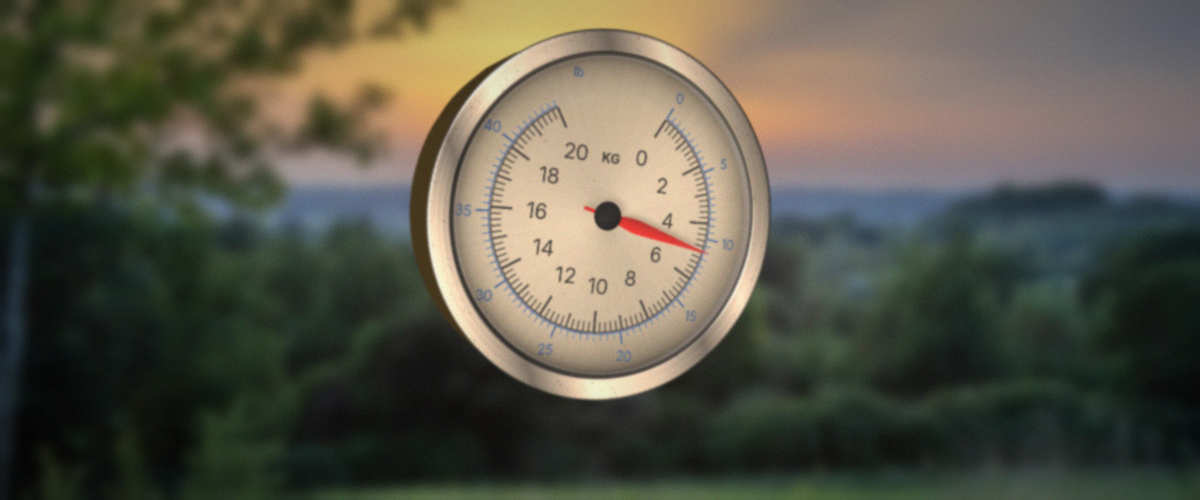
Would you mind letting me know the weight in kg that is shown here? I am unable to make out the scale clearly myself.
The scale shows 5 kg
